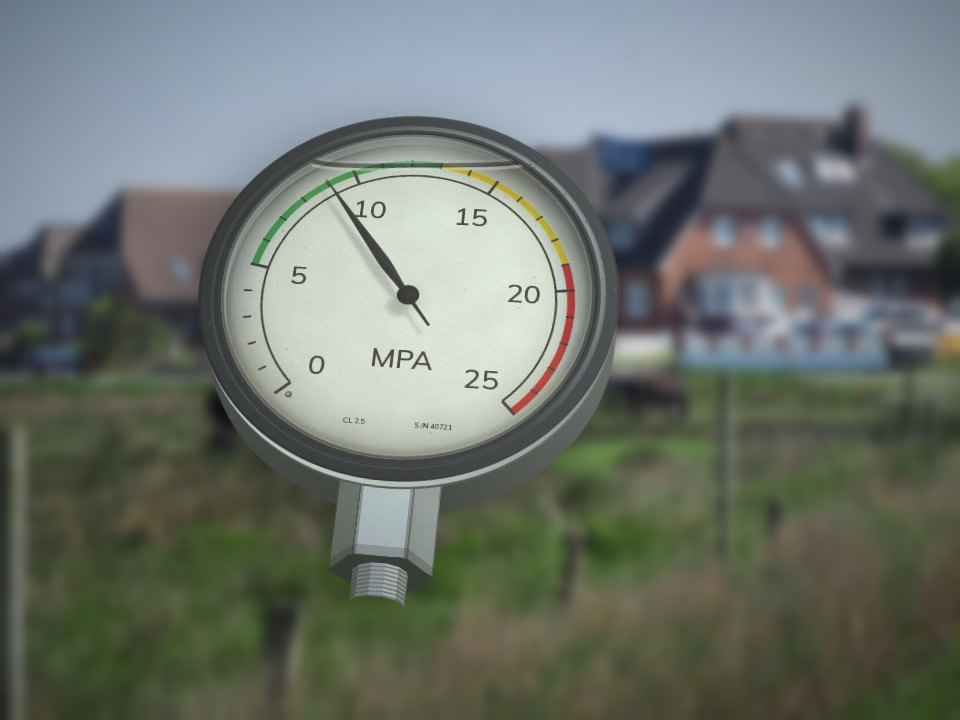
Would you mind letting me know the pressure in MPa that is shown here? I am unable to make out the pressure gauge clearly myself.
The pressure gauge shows 9 MPa
